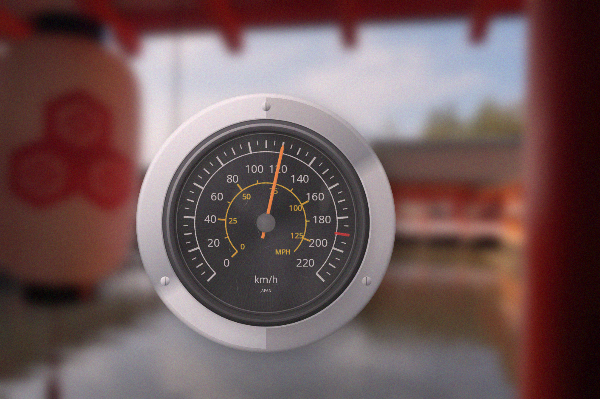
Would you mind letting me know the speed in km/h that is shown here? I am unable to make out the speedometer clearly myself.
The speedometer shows 120 km/h
